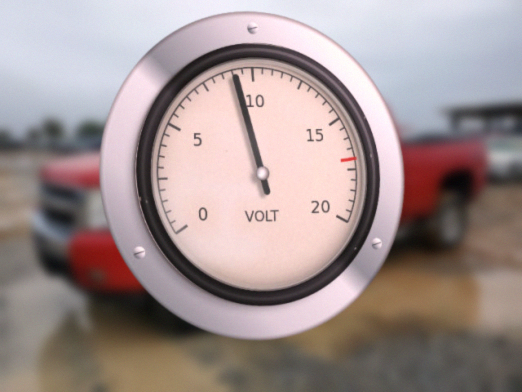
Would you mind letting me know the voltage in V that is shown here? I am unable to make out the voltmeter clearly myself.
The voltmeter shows 9 V
